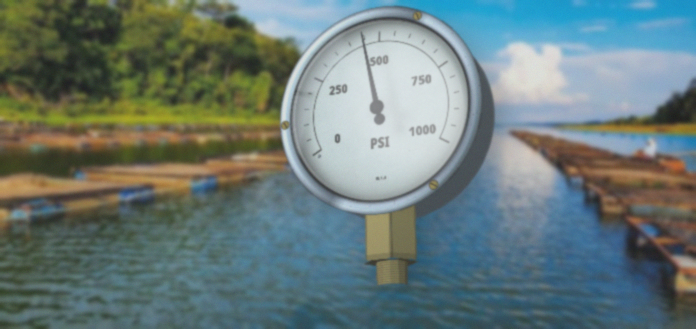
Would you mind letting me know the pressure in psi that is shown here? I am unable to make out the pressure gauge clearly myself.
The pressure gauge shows 450 psi
